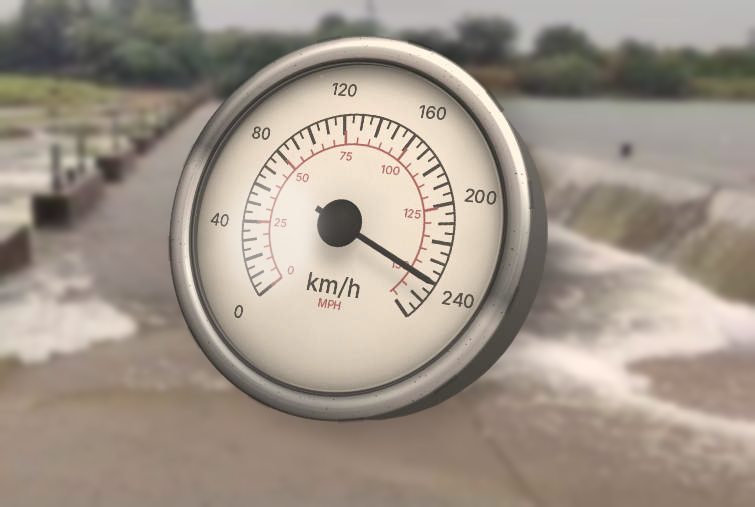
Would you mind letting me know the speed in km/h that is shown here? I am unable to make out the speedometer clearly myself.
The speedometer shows 240 km/h
